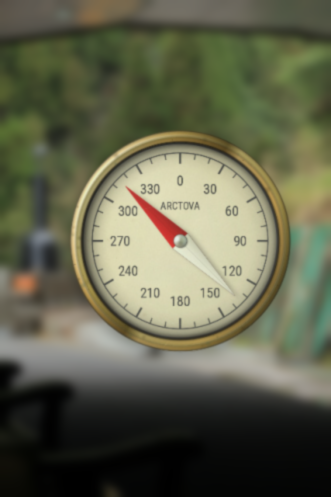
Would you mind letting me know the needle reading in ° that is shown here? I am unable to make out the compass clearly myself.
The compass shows 315 °
